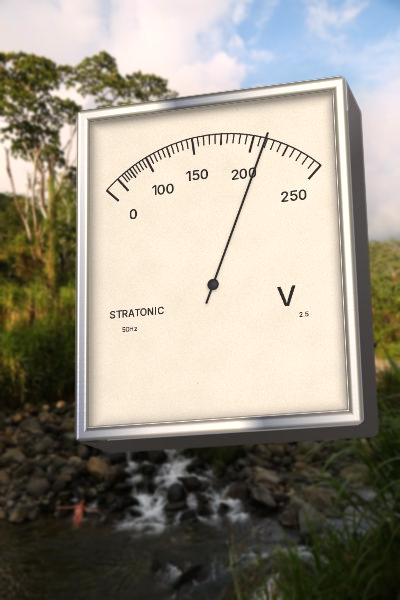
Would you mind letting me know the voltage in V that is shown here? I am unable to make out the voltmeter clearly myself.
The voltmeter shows 210 V
